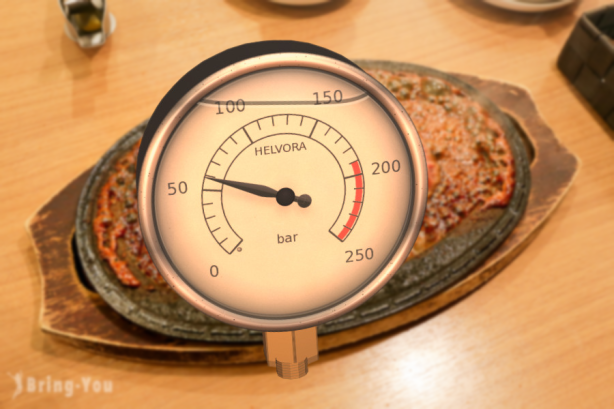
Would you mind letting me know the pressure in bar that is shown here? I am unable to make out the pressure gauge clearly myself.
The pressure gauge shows 60 bar
